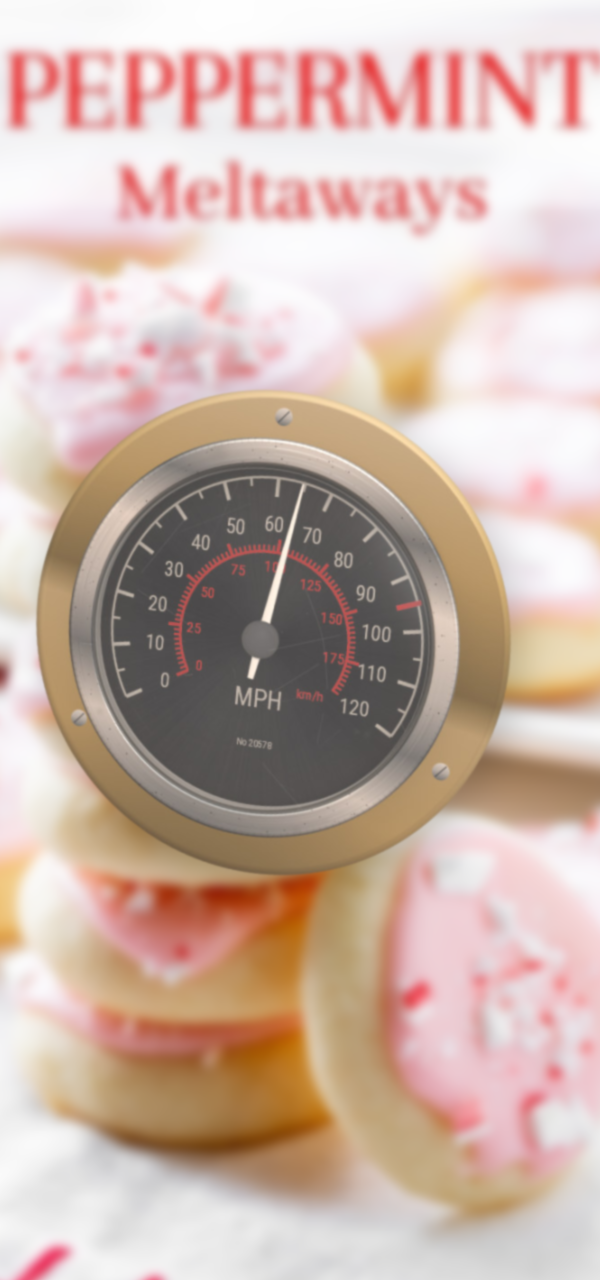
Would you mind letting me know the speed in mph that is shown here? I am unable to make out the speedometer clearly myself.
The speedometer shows 65 mph
